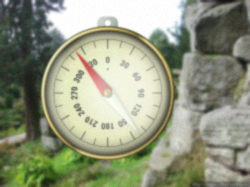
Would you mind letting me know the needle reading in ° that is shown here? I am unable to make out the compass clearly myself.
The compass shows 322.5 °
